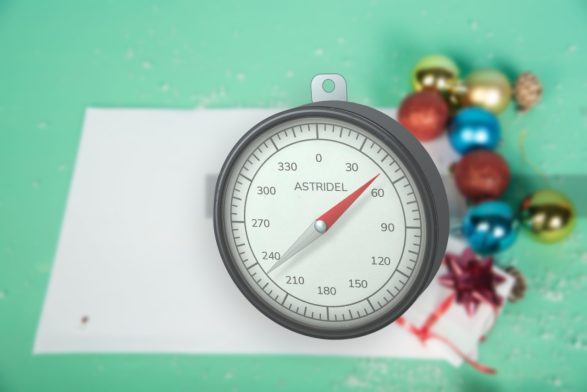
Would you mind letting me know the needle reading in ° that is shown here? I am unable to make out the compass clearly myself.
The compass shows 50 °
